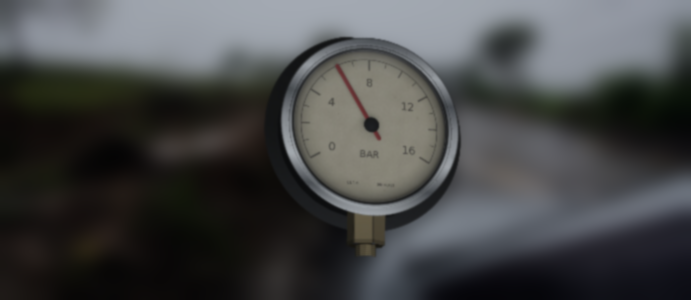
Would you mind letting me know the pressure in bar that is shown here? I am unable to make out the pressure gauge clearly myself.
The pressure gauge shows 6 bar
